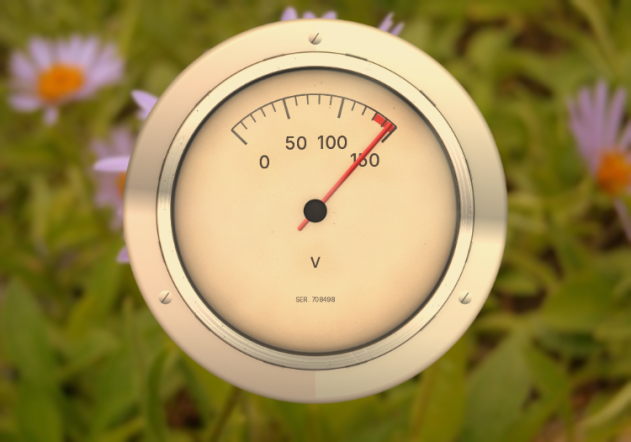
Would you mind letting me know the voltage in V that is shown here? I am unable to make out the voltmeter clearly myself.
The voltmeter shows 145 V
